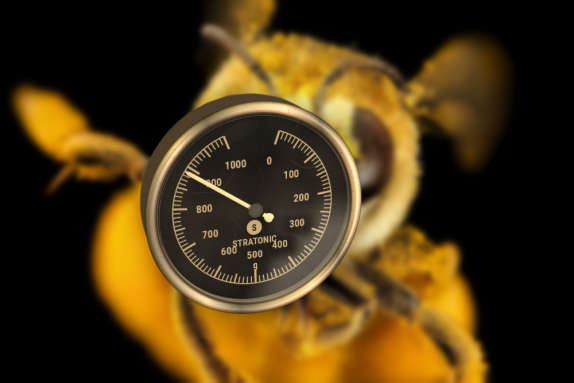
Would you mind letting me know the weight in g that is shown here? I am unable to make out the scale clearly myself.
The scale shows 890 g
